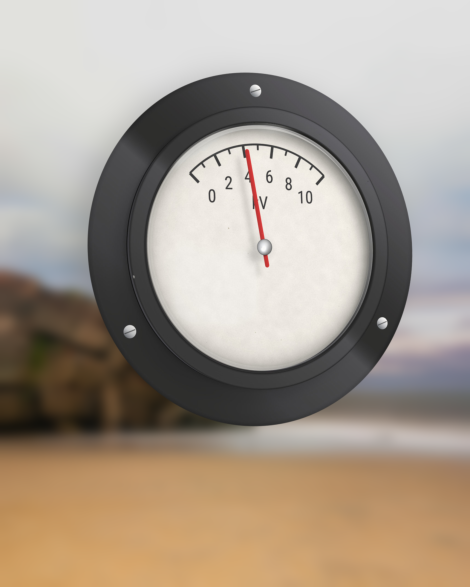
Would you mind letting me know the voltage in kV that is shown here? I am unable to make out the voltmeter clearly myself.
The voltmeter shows 4 kV
